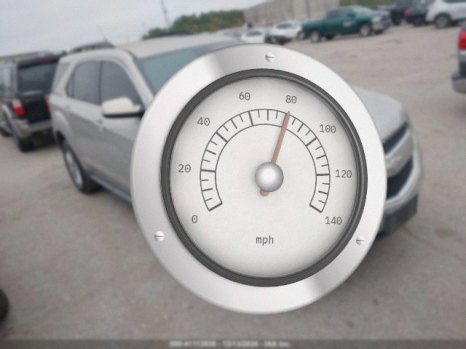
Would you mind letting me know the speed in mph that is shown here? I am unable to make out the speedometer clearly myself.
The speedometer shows 80 mph
